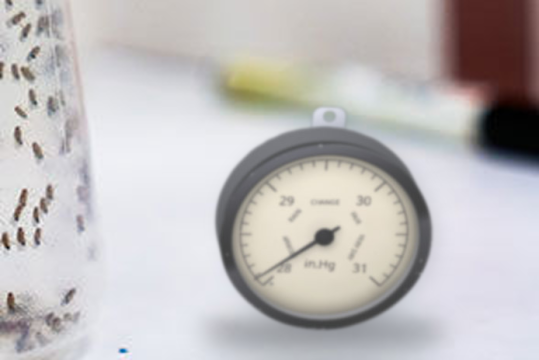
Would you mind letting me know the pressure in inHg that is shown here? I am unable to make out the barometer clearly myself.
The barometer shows 28.1 inHg
